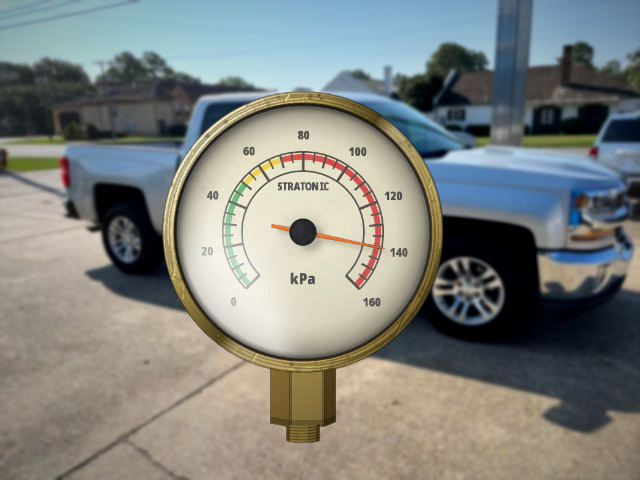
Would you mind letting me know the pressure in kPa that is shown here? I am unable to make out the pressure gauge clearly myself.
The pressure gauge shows 140 kPa
